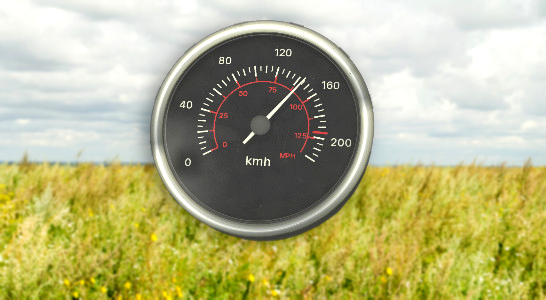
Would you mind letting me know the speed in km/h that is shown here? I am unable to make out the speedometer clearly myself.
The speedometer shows 145 km/h
